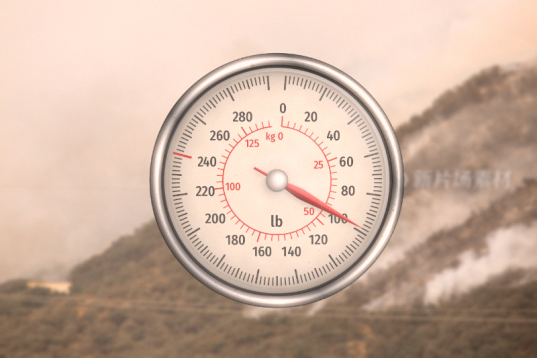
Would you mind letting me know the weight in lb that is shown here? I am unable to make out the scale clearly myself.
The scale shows 98 lb
